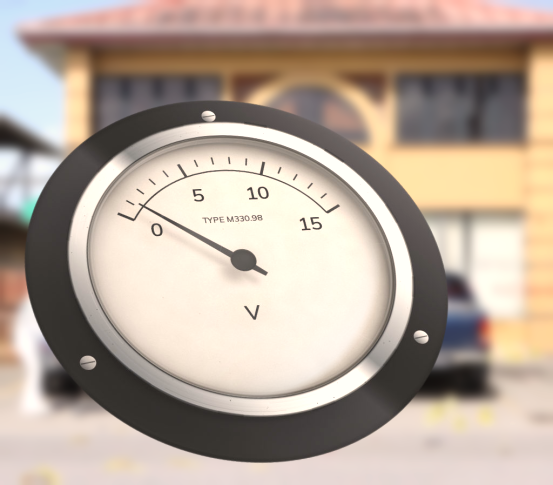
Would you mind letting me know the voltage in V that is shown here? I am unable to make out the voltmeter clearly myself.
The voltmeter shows 1 V
